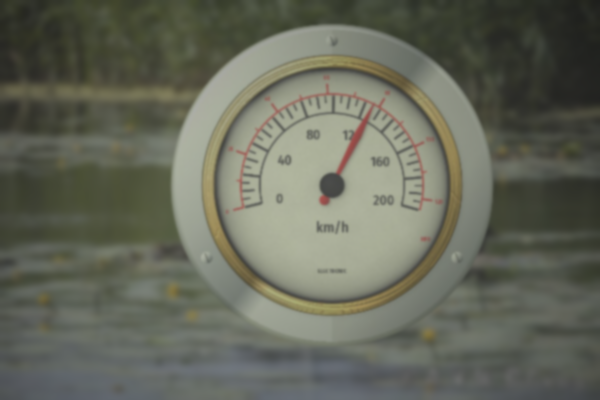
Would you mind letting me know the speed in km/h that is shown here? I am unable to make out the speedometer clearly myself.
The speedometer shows 125 km/h
